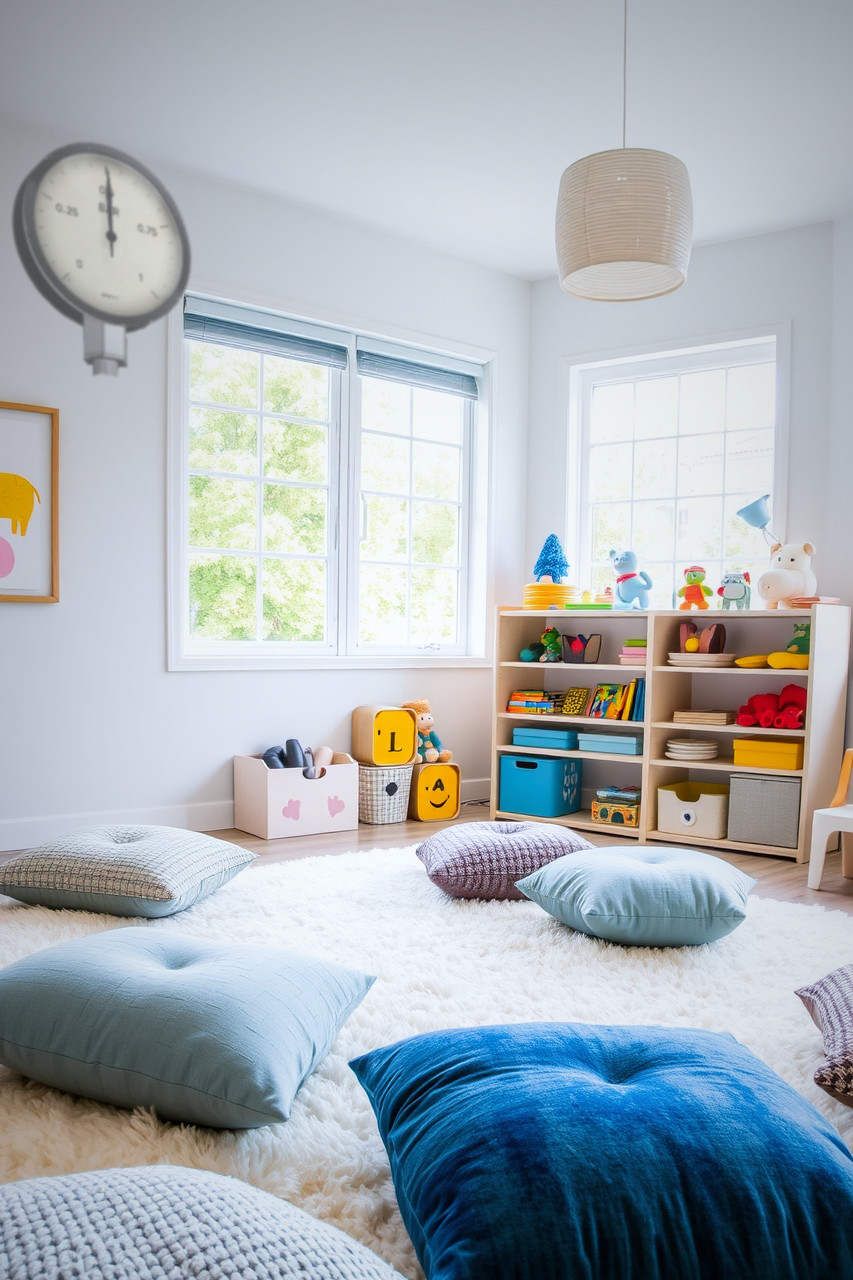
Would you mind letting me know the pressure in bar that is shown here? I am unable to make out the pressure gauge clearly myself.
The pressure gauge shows 0.5 bar
